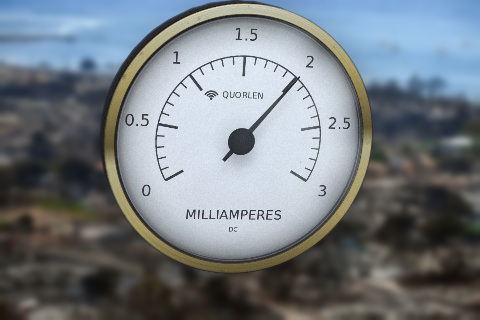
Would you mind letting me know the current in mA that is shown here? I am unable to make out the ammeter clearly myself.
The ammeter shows 2 mA
